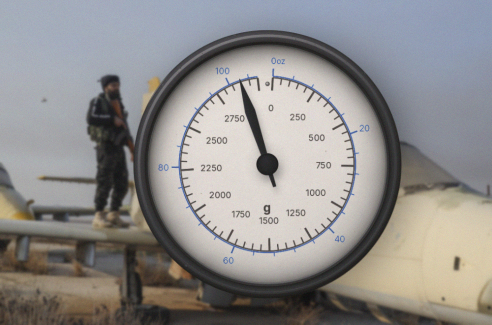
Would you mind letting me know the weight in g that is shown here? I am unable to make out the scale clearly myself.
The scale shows 2900 g
